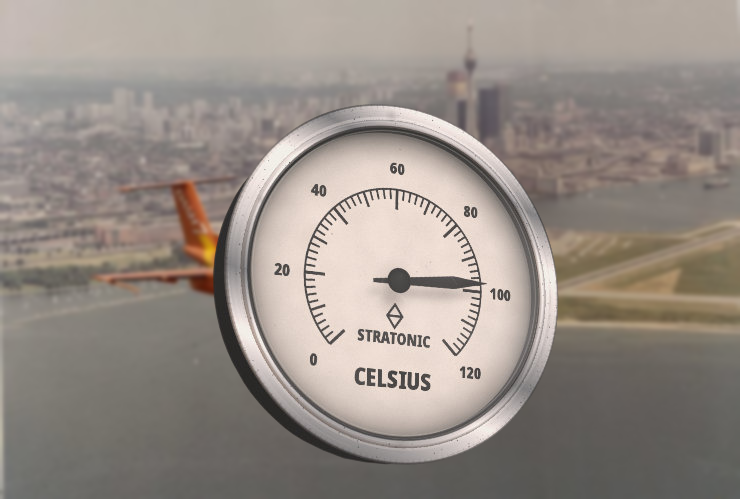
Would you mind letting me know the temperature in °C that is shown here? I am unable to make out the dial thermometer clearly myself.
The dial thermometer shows 98 °C
